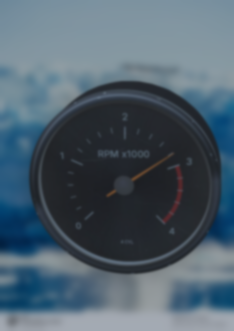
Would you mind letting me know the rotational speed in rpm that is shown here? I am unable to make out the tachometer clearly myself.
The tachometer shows 2800 rpm
